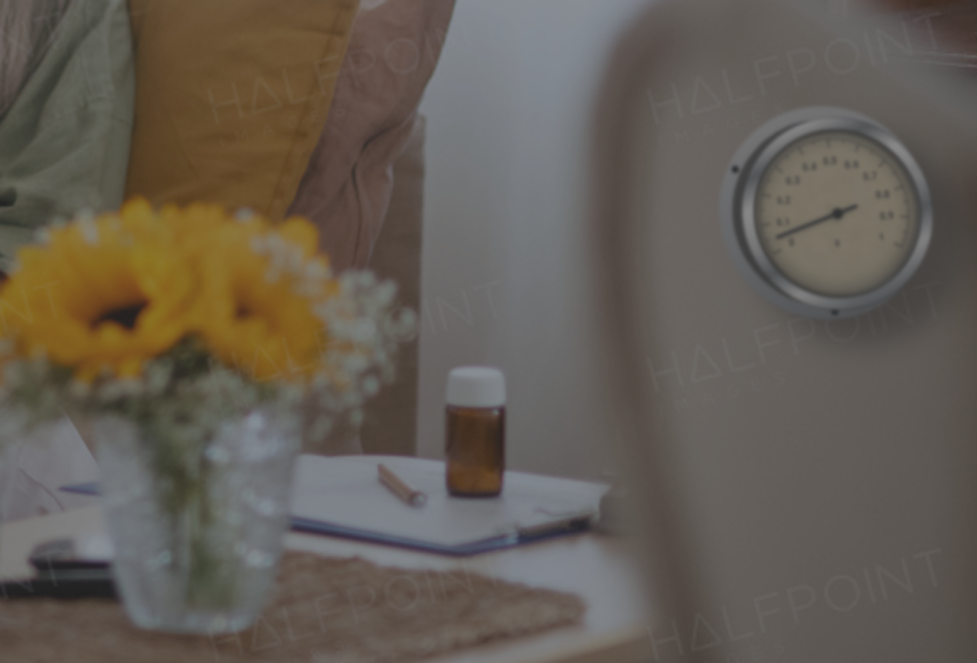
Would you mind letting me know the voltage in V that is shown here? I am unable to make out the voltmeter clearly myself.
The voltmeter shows 0.05 V
